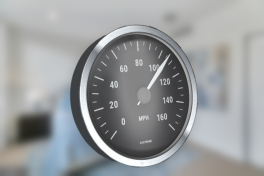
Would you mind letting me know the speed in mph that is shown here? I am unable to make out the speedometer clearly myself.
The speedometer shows 105 mph
